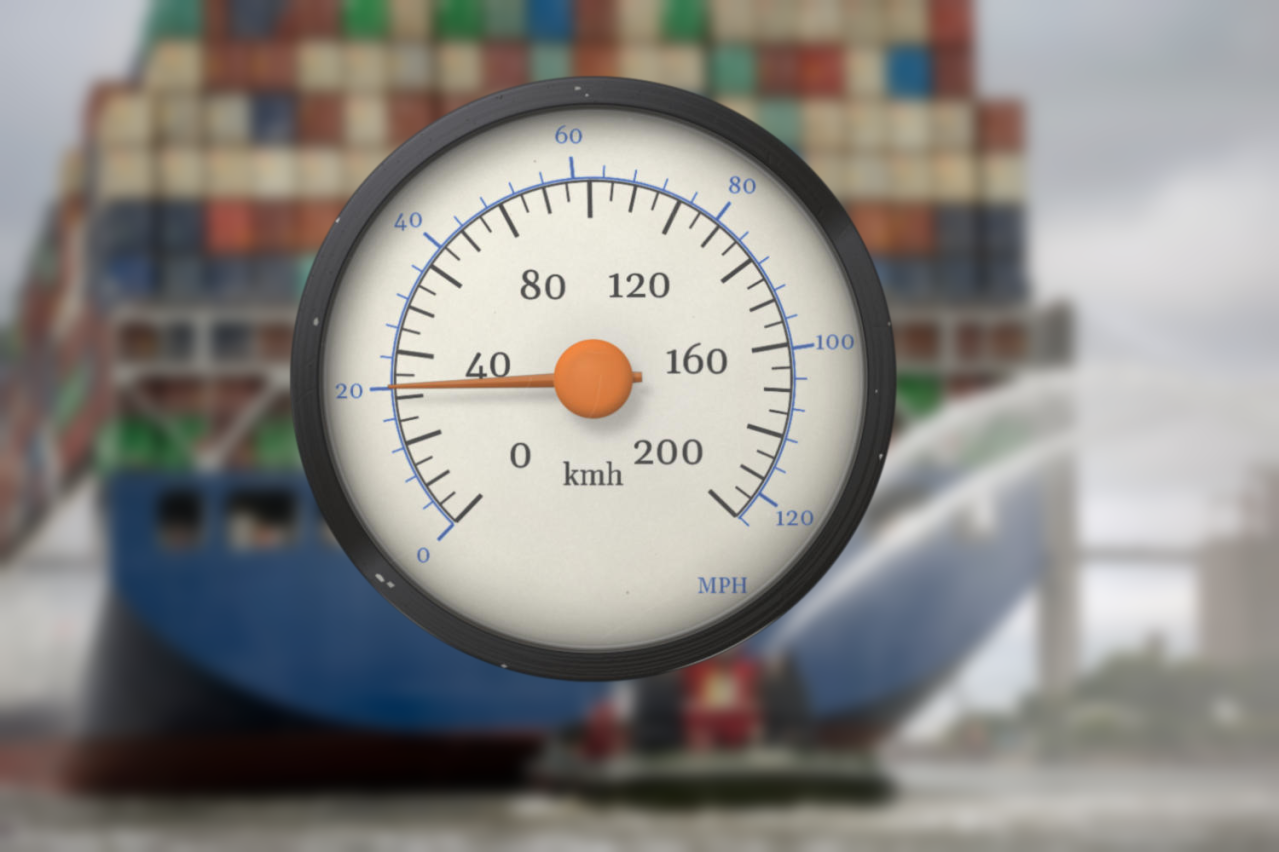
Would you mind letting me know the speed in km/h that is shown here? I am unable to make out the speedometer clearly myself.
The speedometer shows 32.5 km/h
